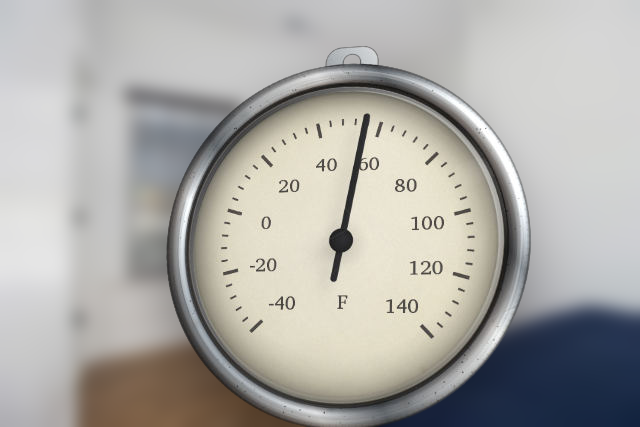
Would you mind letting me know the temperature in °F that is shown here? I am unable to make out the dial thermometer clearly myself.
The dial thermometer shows 56 °F
